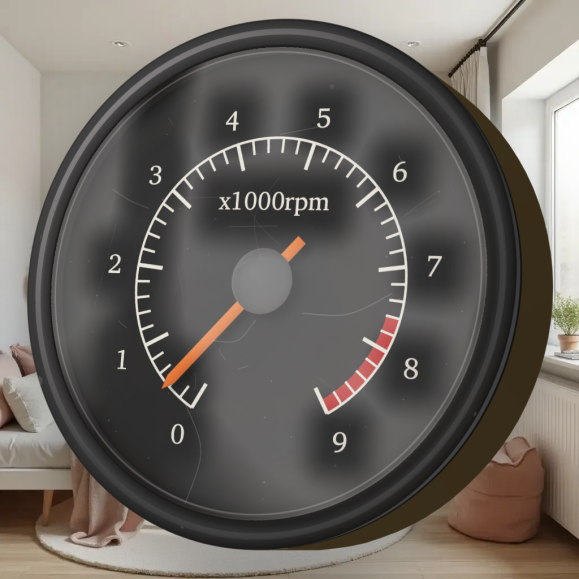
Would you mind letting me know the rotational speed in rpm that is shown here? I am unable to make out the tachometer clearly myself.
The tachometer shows 400 rpm
